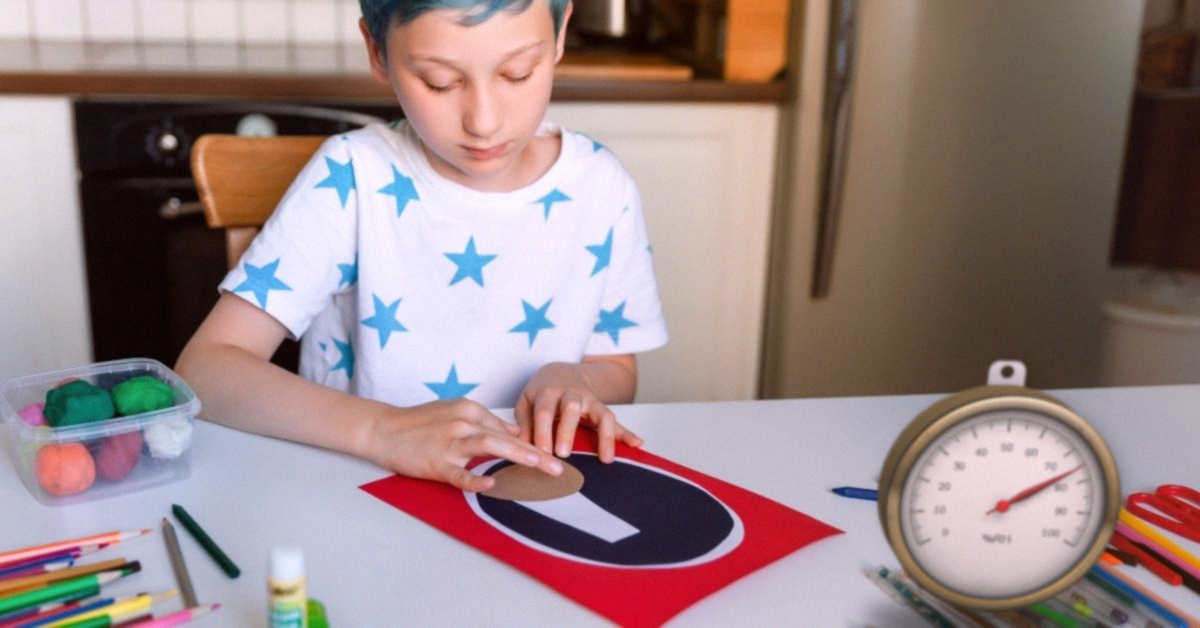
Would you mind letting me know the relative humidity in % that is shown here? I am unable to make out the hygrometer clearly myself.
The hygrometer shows 75 %
